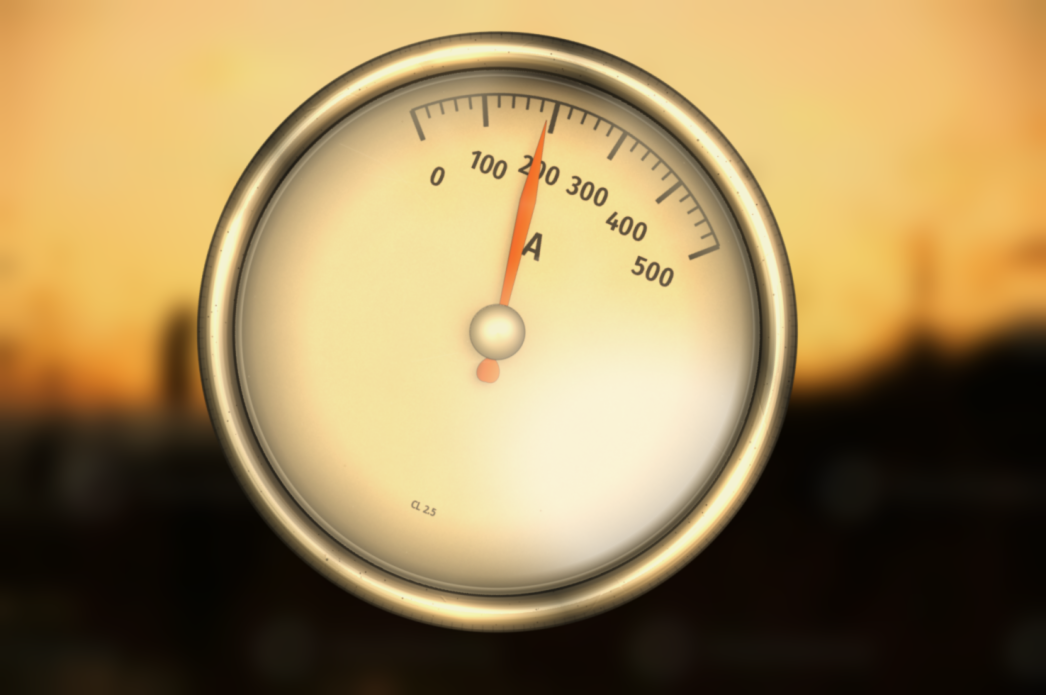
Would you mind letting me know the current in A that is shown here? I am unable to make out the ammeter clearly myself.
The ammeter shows 190 A
